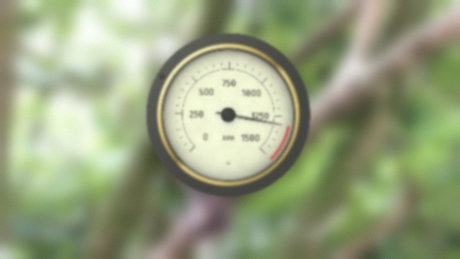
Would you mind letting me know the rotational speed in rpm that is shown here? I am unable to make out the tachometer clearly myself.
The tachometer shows 1300 rpm
